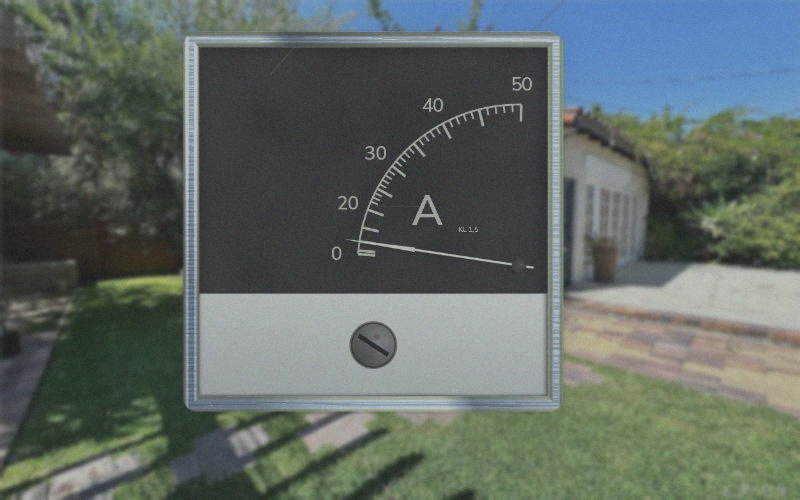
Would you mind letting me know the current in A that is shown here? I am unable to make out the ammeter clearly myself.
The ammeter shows 10 A
